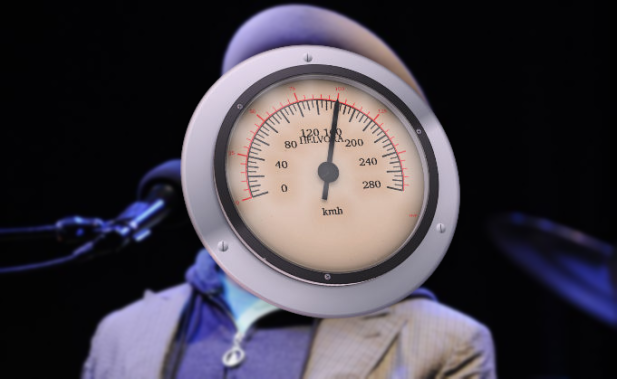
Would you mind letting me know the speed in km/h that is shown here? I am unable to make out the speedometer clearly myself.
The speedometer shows 160 km/h
